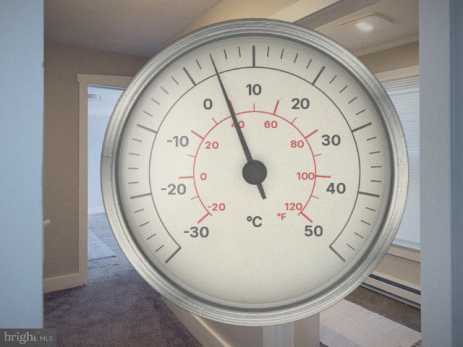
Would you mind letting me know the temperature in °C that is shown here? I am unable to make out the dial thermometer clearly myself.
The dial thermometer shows 4 °C
